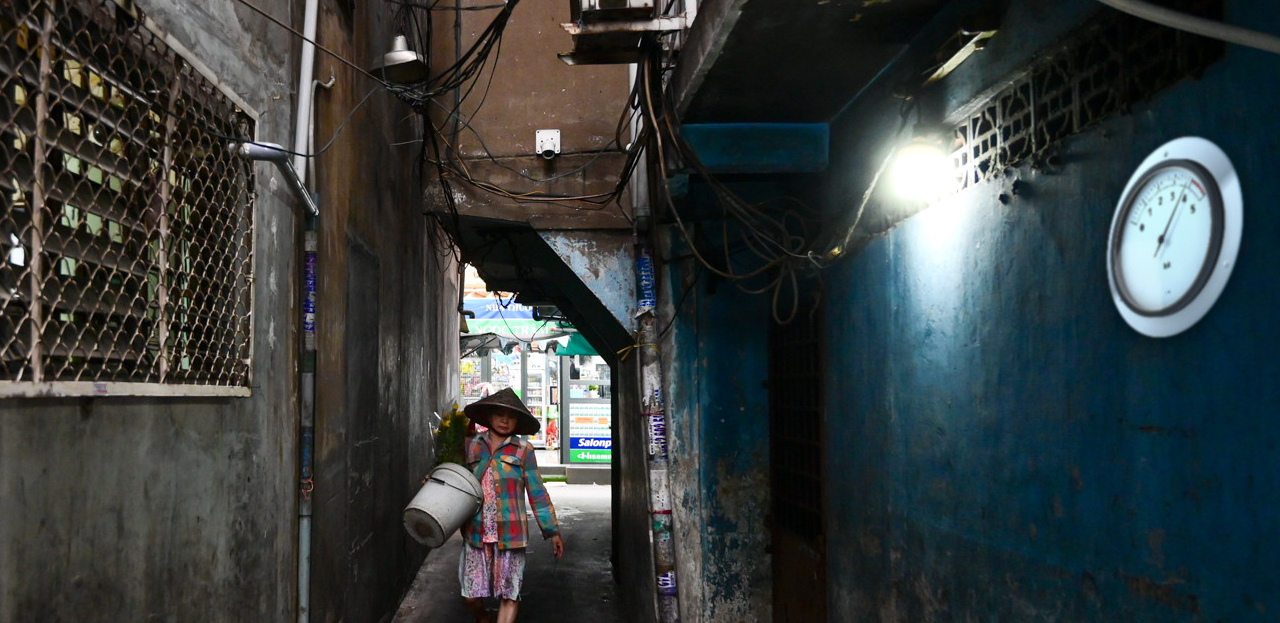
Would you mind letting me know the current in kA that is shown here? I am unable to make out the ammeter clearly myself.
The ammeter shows 4 kA
